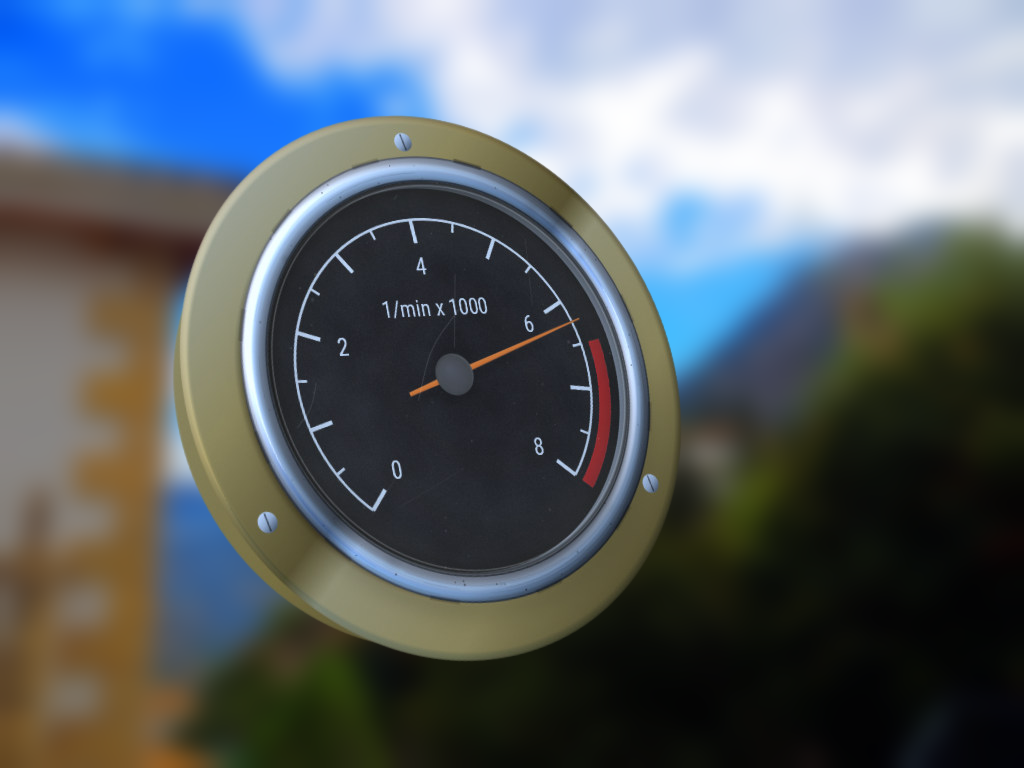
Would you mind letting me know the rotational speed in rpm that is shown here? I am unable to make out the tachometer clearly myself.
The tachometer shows 6250 rpm
